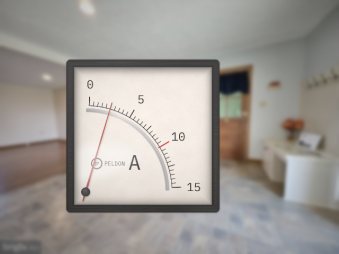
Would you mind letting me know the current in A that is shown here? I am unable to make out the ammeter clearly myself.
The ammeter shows 2.5 A
